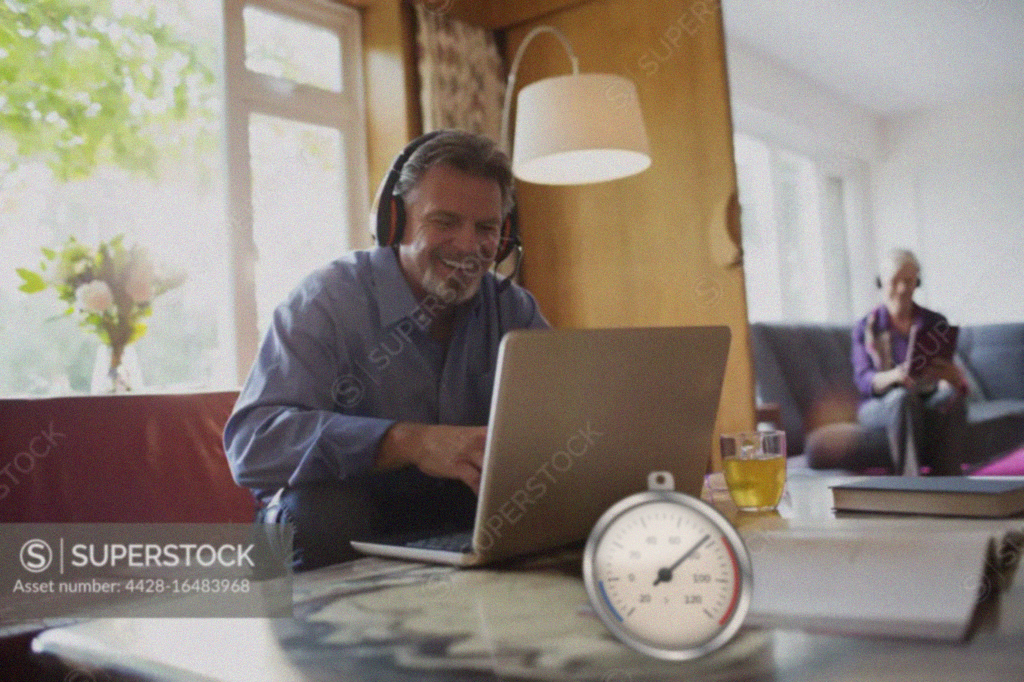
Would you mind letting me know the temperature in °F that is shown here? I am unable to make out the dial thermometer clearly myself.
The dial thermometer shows 76 °F
